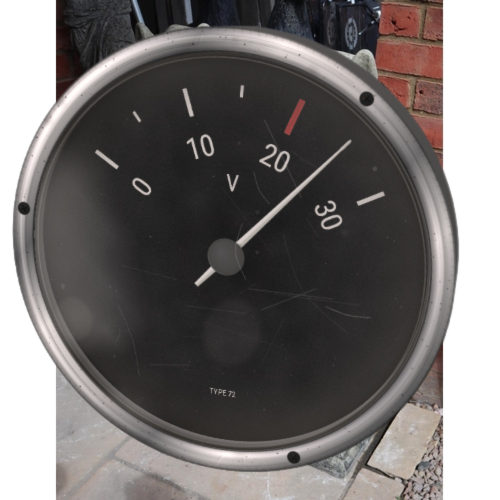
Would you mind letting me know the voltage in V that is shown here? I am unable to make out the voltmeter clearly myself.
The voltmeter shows 25 V
